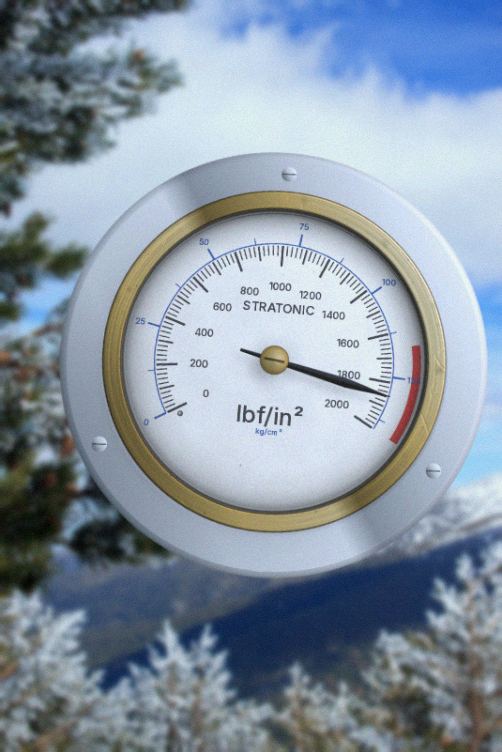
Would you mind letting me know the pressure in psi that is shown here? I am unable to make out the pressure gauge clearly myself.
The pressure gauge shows 1860 psi
